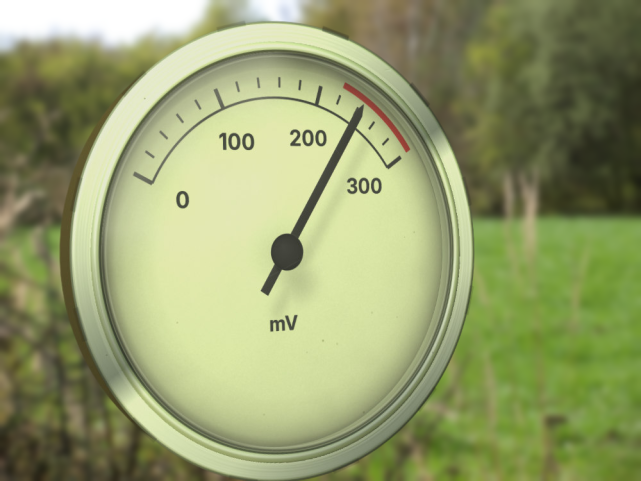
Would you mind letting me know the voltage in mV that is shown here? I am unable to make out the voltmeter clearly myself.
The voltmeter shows 240 mV
